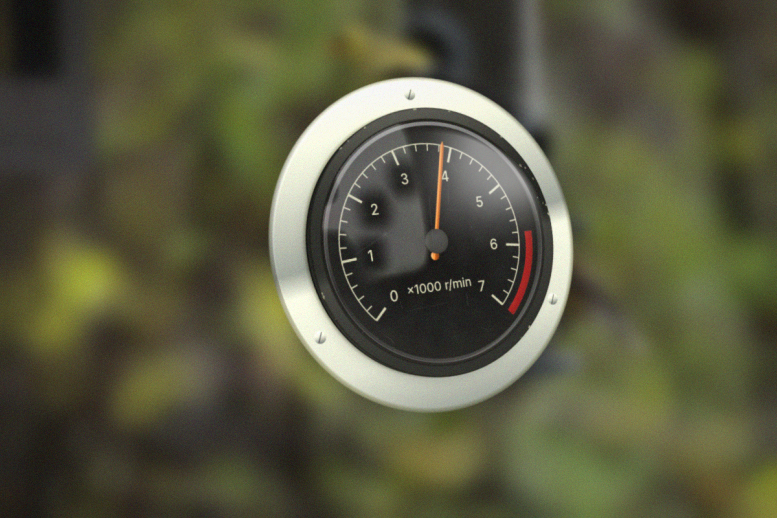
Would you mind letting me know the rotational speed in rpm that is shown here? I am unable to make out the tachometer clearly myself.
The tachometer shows 3800 rpm
